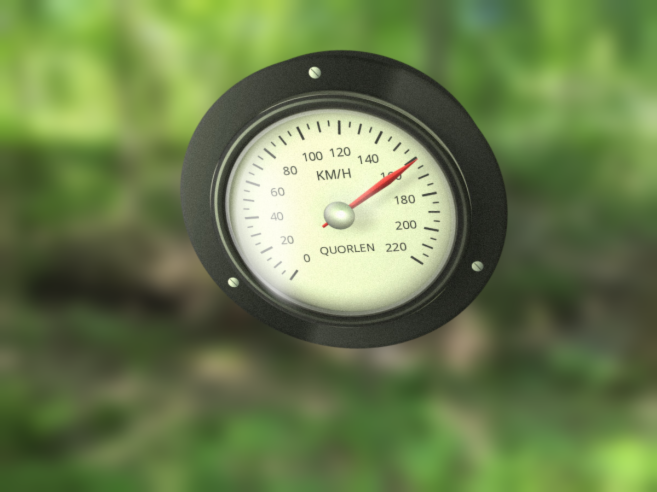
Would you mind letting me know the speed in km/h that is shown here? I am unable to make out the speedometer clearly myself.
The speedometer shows 160 km/h
